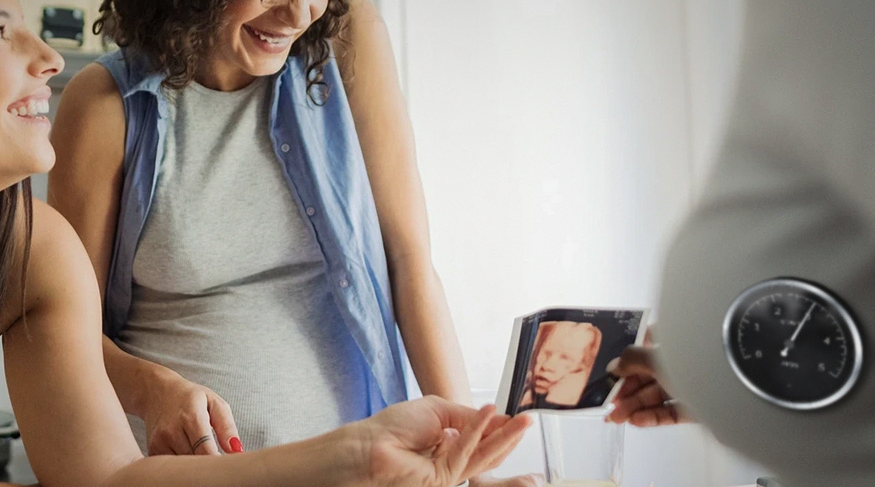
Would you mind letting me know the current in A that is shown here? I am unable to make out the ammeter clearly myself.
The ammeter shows 3 A
